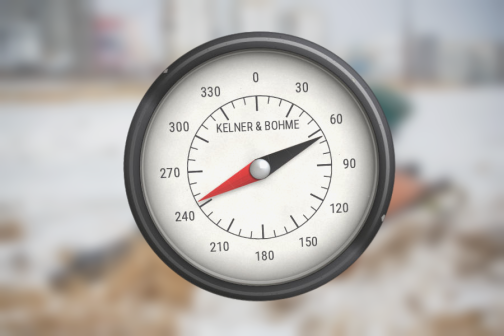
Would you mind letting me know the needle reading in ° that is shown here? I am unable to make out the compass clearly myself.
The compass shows 245 °
